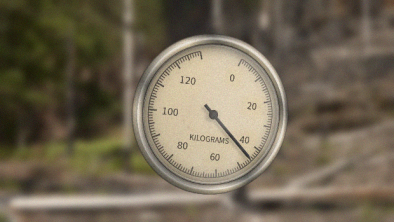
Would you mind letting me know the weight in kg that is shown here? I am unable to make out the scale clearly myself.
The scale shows 45 kg
